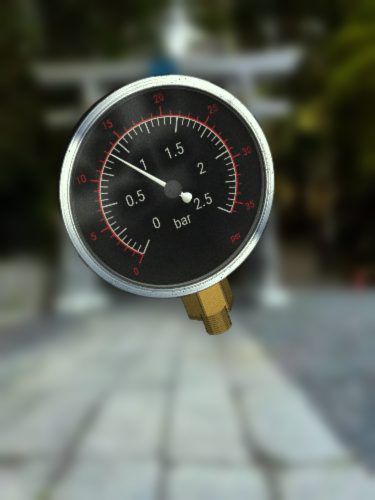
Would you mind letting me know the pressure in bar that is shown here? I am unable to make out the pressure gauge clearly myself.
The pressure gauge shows 0.9 bar
